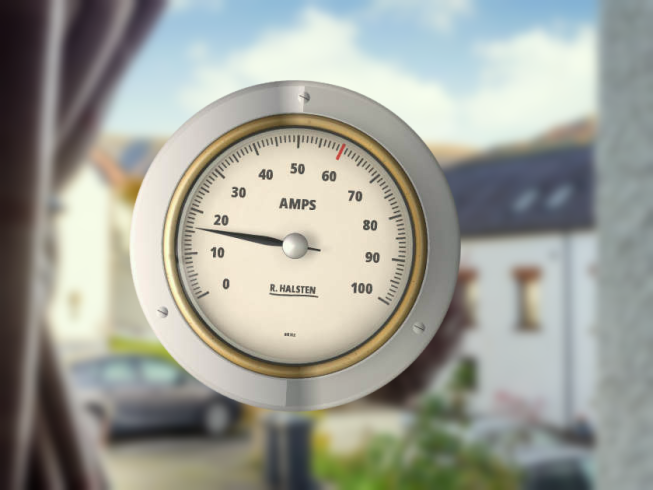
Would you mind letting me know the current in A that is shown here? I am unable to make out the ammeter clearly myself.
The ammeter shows 16 A
